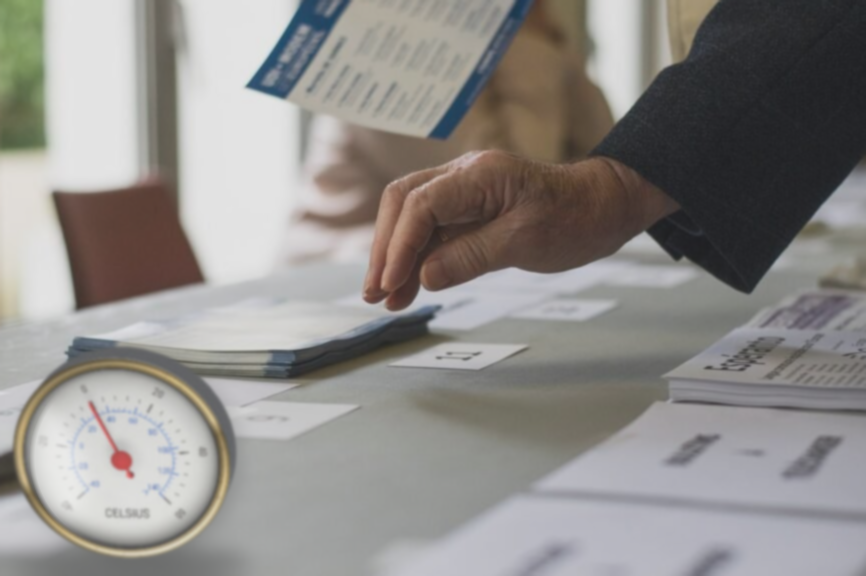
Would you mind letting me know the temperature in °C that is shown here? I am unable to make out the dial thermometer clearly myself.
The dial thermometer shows 0 °C
